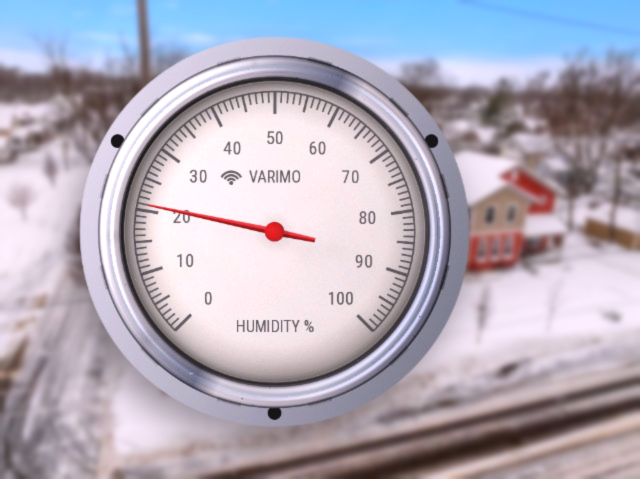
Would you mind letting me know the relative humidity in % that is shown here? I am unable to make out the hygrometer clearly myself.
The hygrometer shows 21 %
